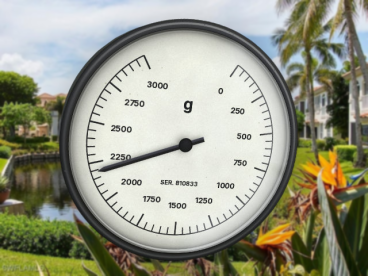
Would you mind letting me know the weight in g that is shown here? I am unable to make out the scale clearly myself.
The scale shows 2200 g
